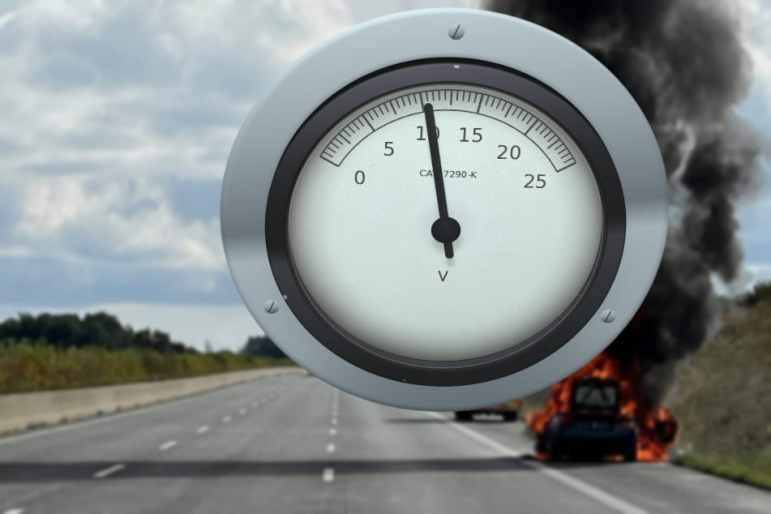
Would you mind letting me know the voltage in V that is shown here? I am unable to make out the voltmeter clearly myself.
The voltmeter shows 10.5 V
